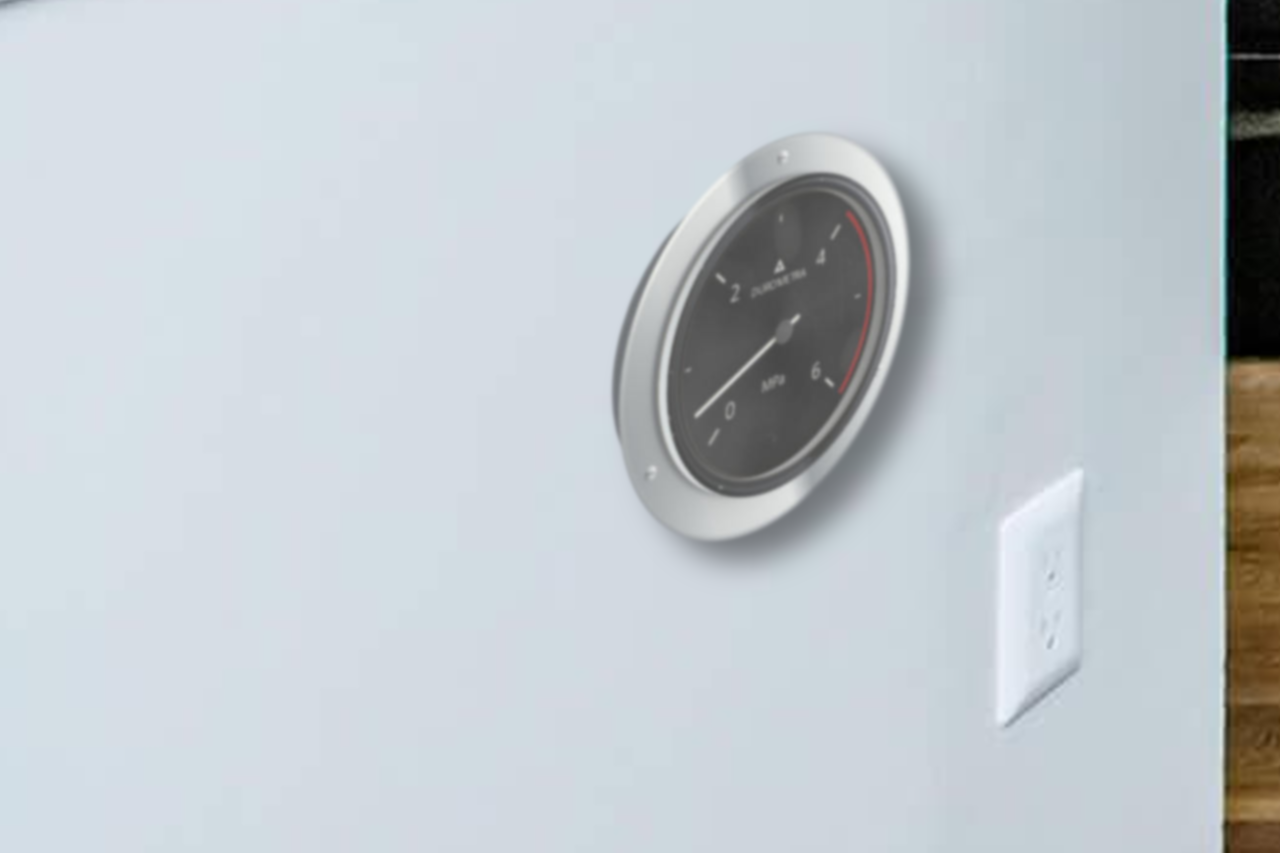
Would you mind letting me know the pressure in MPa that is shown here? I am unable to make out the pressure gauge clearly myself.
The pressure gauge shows 0.5 MPa
